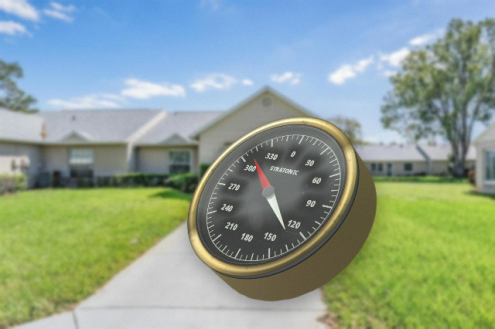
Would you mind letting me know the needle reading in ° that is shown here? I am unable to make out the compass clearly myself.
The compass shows 310 °
